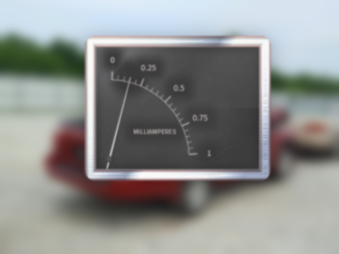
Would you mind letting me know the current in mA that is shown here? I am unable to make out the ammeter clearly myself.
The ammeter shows 0.15 mA
